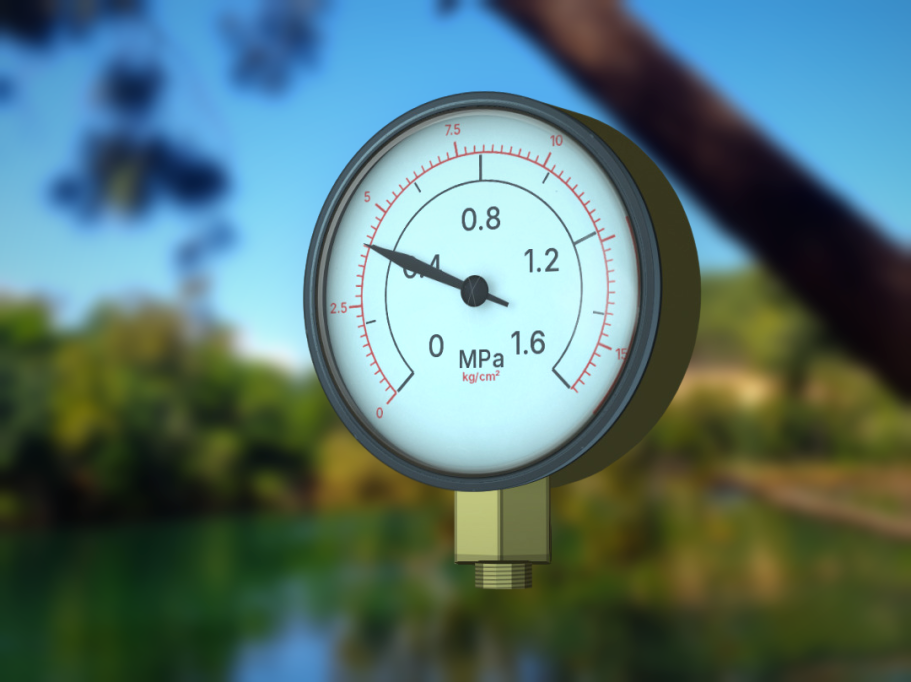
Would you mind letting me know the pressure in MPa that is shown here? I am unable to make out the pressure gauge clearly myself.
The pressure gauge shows 0.4 MPa
